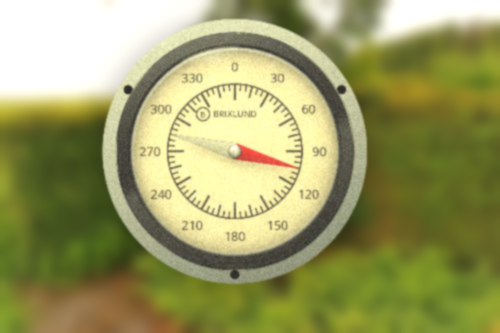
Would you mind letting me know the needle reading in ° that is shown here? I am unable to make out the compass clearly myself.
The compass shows 105 °
